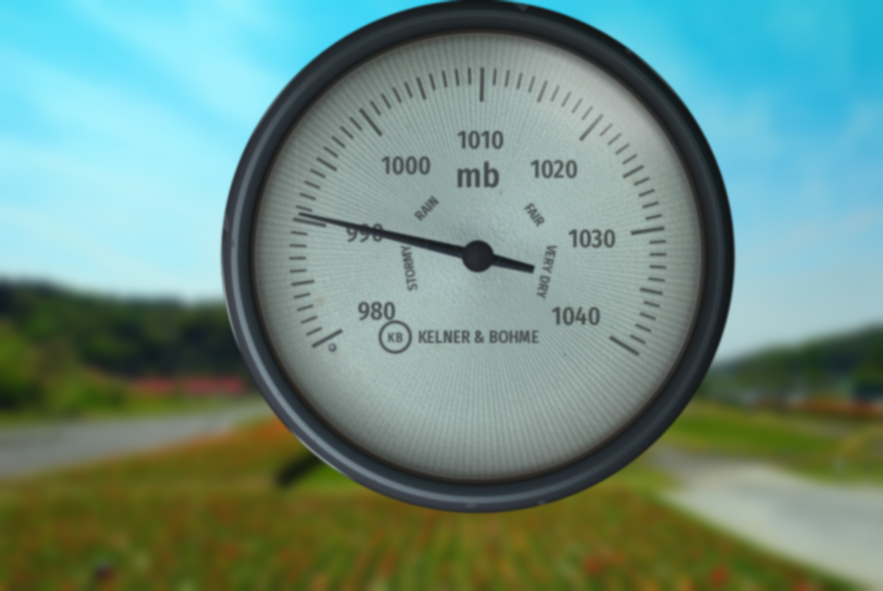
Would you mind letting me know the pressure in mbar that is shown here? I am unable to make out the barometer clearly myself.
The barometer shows 990.5 mbar
